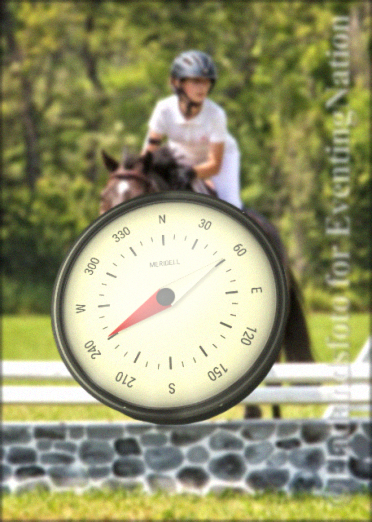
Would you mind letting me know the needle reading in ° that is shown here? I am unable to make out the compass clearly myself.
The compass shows 240 °
